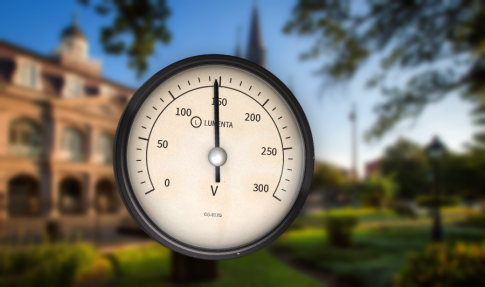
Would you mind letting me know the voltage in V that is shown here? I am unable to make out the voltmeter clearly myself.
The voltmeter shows 145 V
